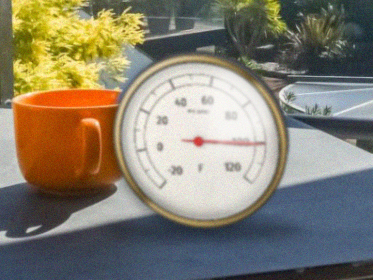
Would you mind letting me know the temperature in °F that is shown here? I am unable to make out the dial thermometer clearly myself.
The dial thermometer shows 100 °F
